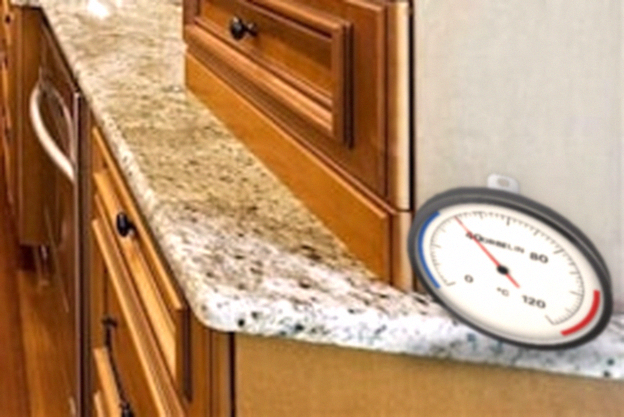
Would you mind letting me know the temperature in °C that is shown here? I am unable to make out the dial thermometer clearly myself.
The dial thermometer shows 40 °C
